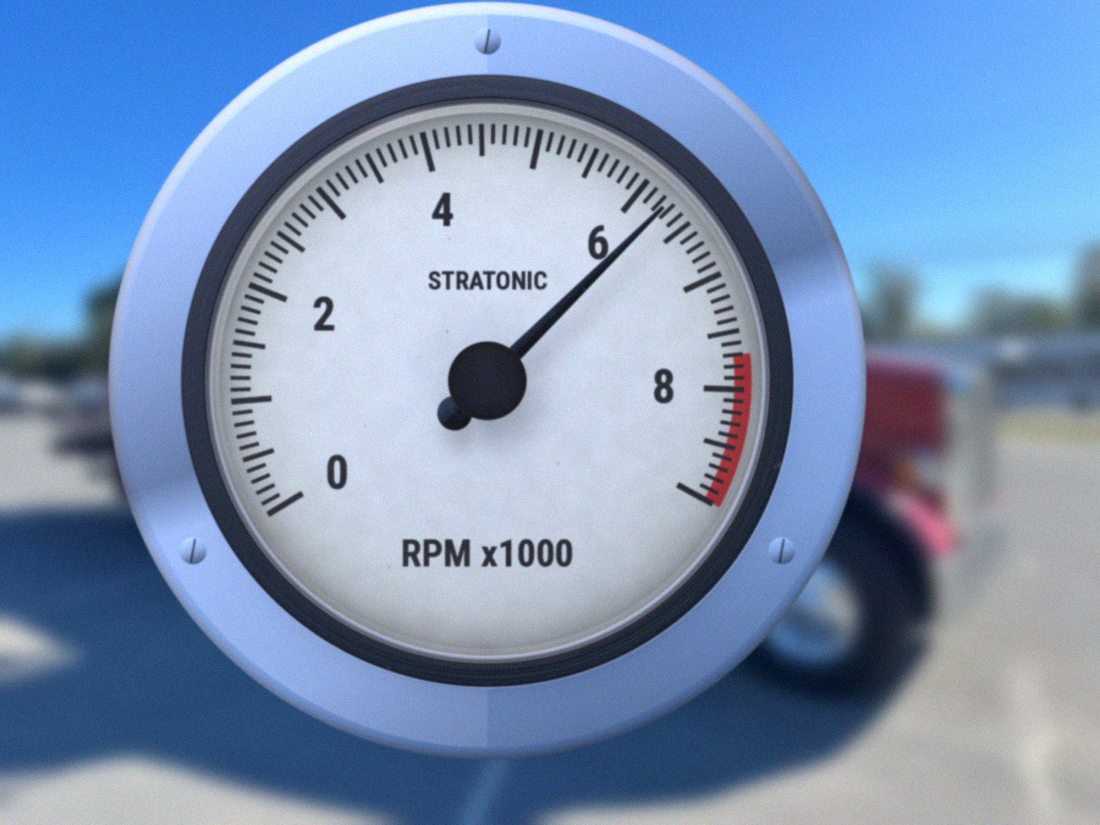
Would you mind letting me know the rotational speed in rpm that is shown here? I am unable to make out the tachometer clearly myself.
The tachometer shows 6250 rpm
